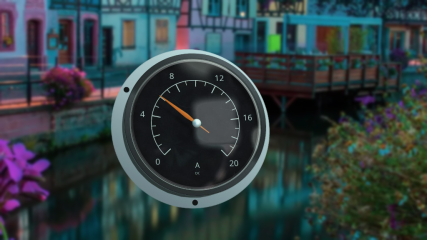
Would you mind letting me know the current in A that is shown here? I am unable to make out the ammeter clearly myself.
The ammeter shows 6 A
